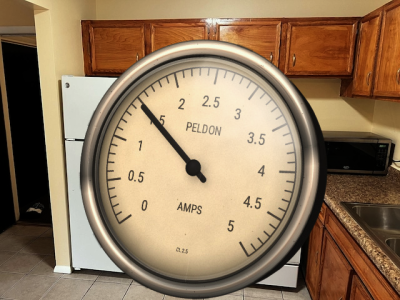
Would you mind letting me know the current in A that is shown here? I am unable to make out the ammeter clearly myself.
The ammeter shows 1.5 A
